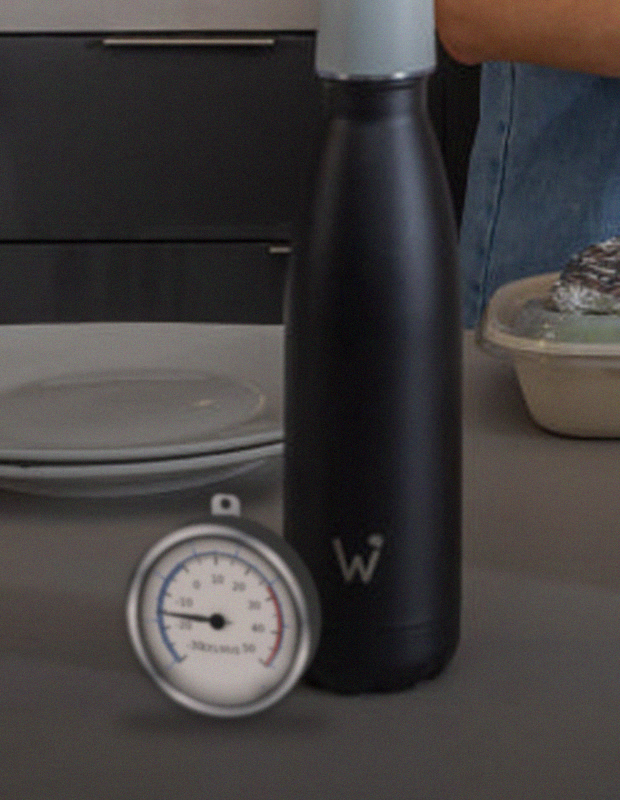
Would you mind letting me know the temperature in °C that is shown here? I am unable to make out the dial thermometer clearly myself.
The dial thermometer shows -15 °C
